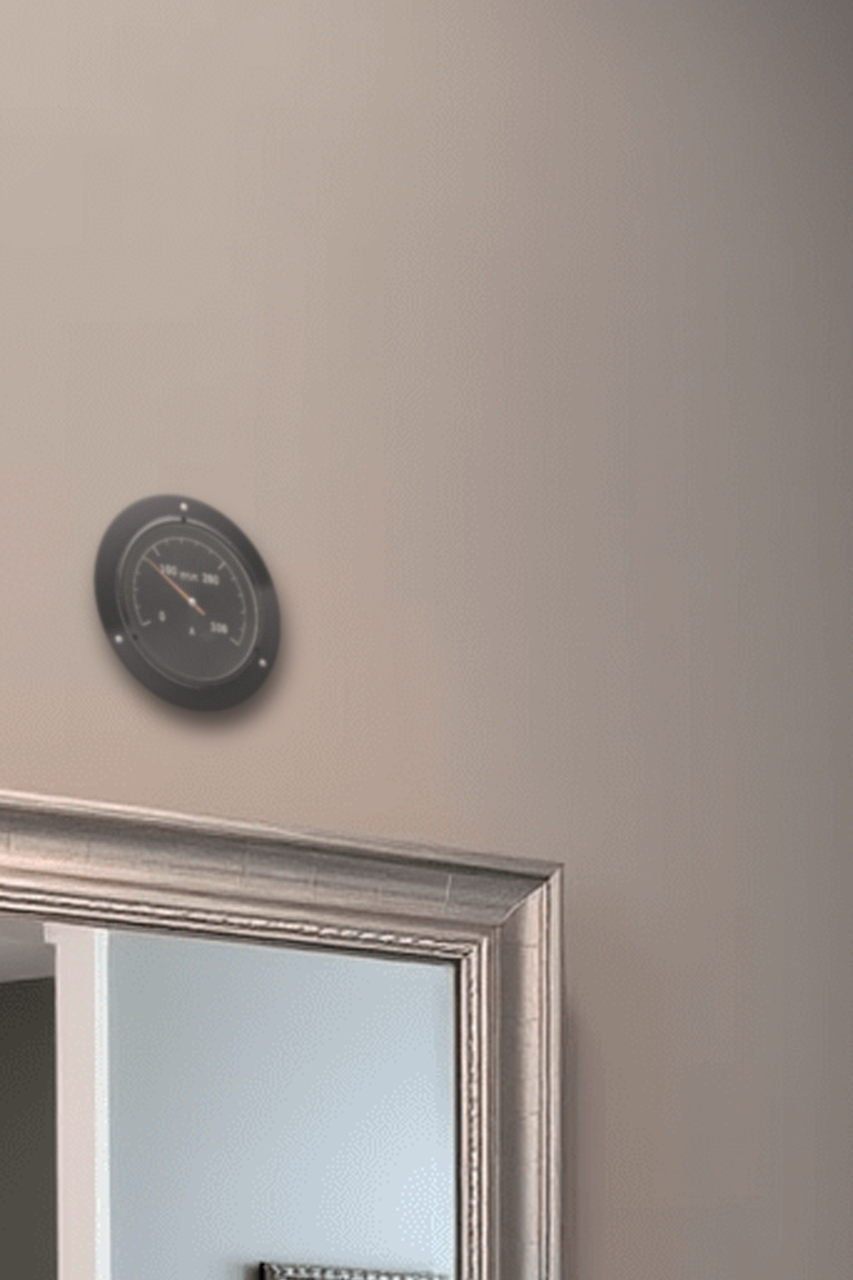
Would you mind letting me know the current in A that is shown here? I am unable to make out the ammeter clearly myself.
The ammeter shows 80 A
